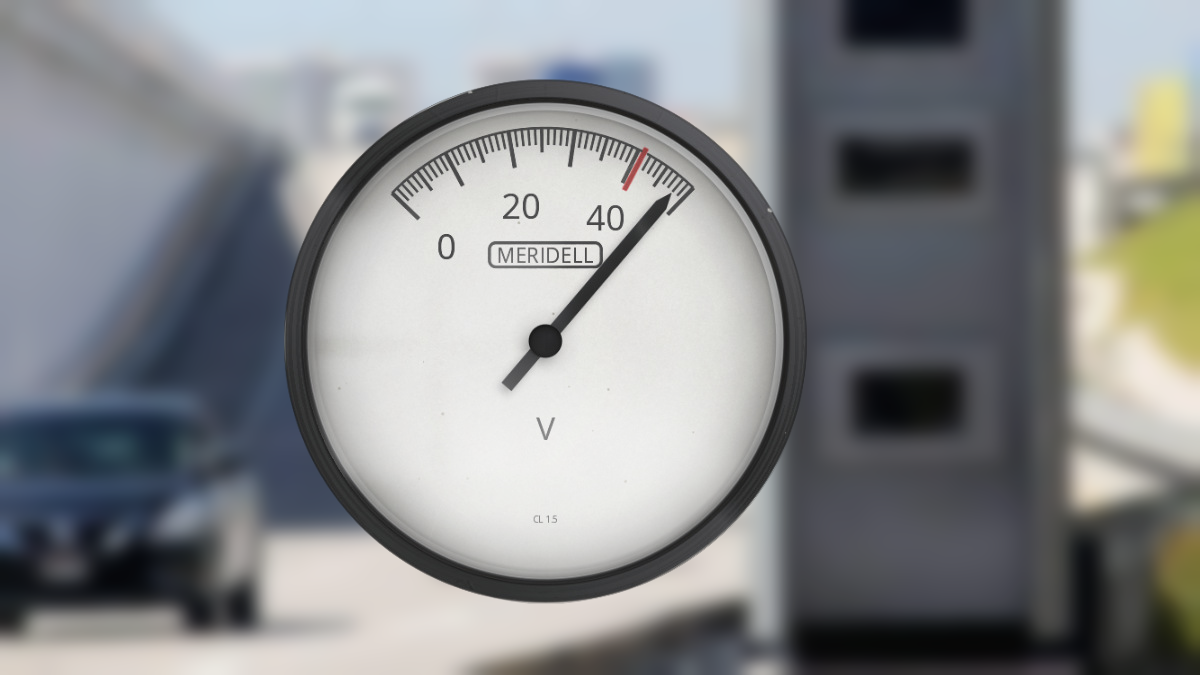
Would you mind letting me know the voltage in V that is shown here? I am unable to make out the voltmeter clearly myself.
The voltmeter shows 48 V
